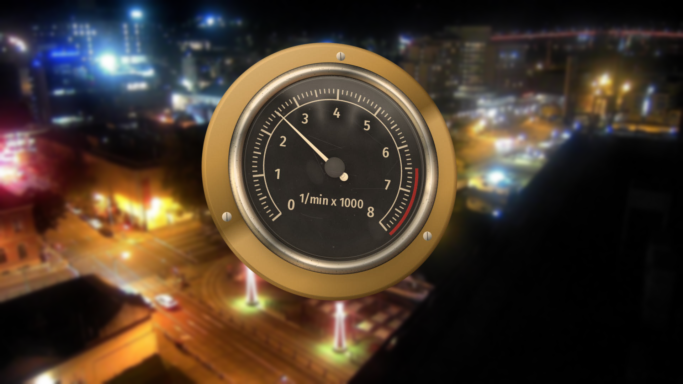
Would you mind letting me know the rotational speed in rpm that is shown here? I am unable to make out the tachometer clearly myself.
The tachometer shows 2500 rpm
